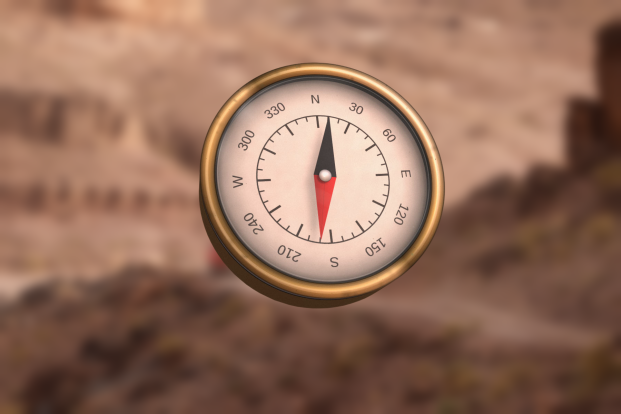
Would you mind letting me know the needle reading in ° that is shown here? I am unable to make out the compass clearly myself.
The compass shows 190 °
